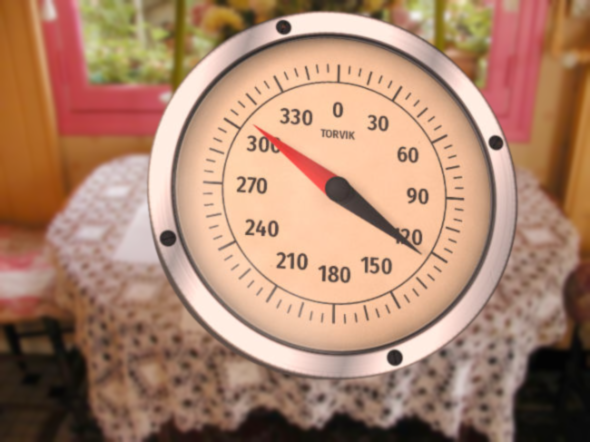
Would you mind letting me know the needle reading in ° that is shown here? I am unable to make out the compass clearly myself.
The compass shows 305 °
